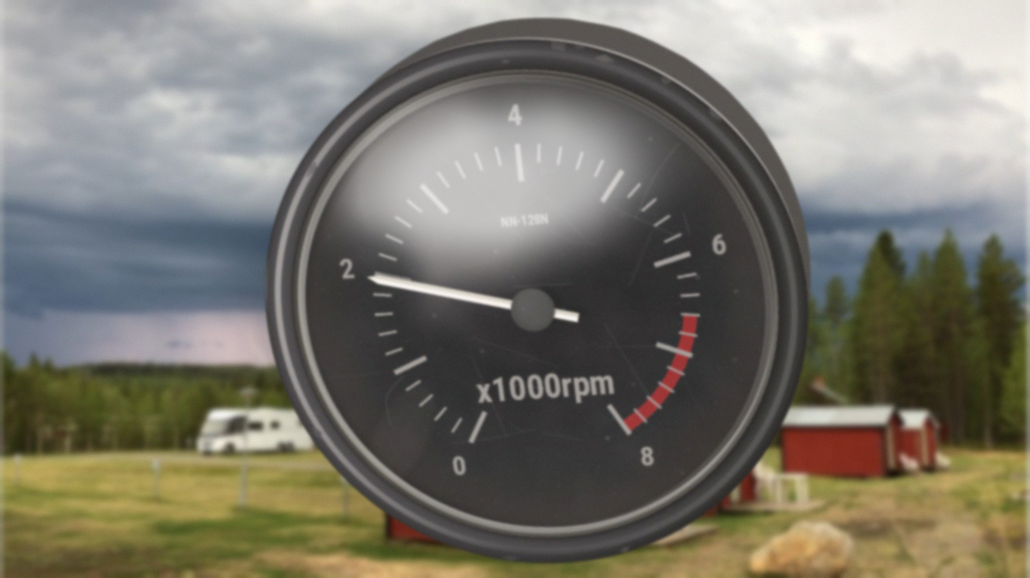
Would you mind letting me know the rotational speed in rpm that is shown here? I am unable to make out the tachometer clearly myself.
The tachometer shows 2000 rpm
